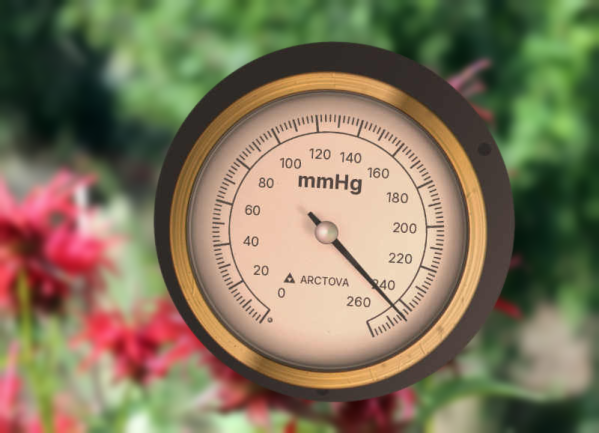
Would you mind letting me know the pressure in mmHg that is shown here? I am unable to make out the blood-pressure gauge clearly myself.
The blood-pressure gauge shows 244 mmHg
